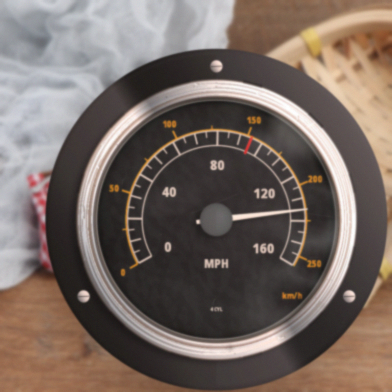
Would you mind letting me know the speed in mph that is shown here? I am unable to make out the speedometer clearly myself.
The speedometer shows 135 mph
